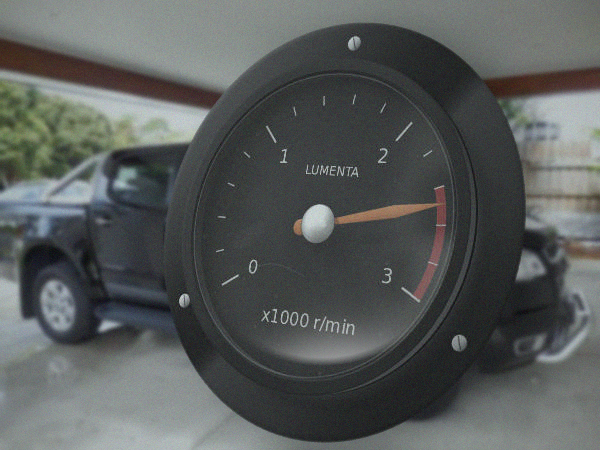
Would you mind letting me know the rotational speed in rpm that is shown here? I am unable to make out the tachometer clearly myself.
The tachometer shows 2500 rpm
